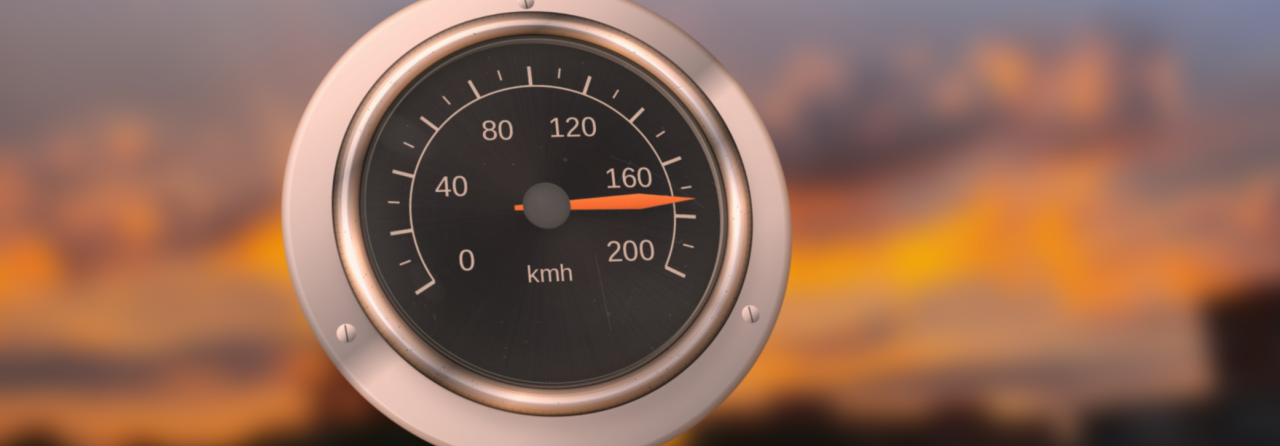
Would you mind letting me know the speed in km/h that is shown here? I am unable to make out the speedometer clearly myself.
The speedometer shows 175 km/h
